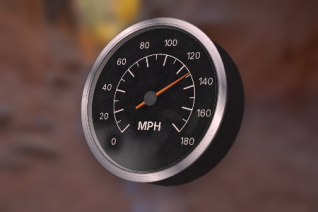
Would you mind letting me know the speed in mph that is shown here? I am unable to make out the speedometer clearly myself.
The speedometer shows 130 mph
